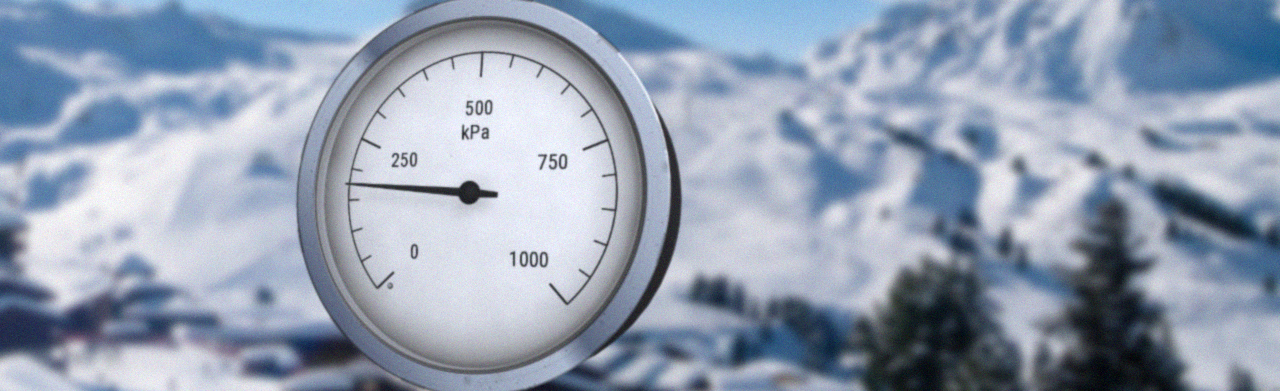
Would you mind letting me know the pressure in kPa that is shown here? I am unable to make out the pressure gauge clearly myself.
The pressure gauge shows 175 kPa
